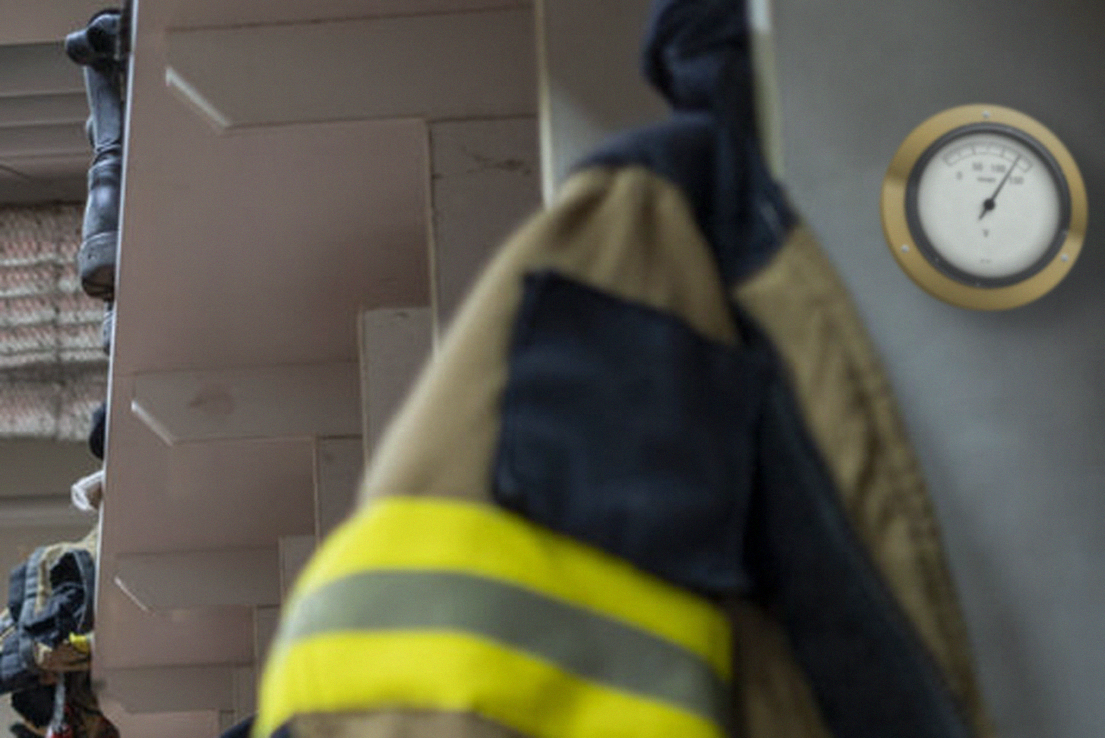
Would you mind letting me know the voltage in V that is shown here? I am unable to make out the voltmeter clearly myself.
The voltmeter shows 125 V
